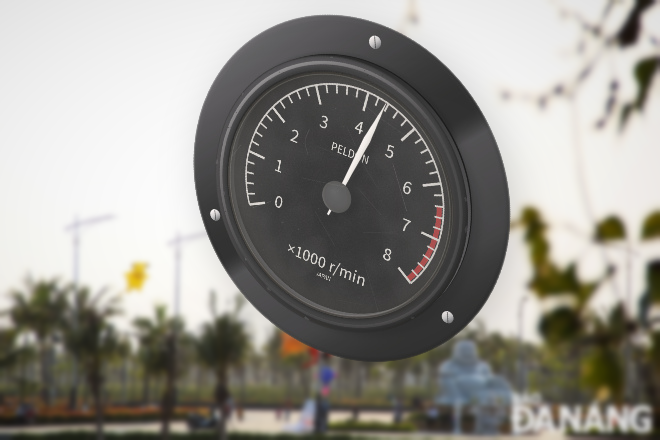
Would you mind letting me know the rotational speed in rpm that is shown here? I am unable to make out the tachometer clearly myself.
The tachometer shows 4400 rpm
